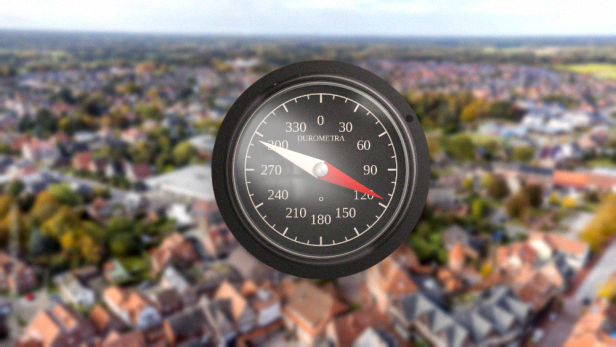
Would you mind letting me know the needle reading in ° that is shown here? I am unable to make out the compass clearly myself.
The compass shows 115 °
